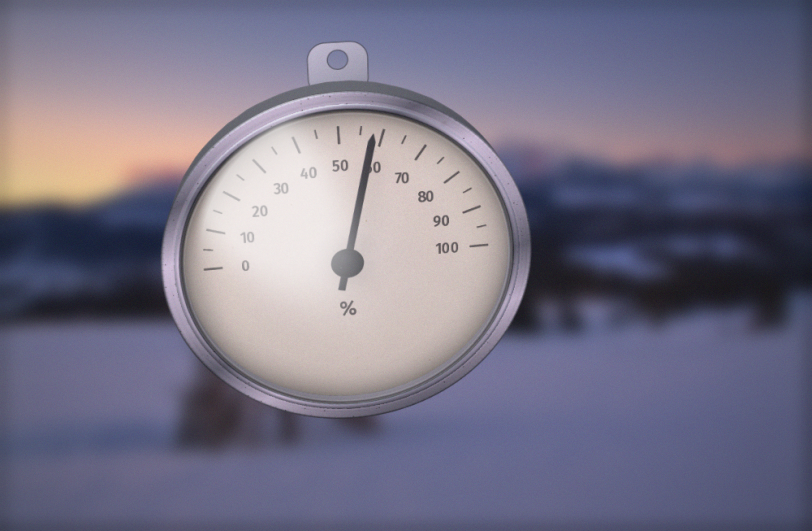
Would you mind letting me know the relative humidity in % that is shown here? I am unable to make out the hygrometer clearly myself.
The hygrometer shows 57.5 %
